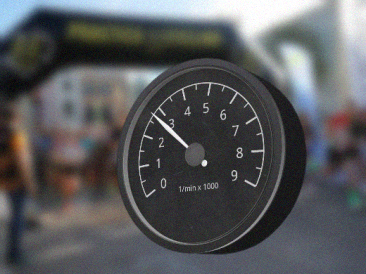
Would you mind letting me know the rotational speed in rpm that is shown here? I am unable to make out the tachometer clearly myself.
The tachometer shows 2750 rpm
